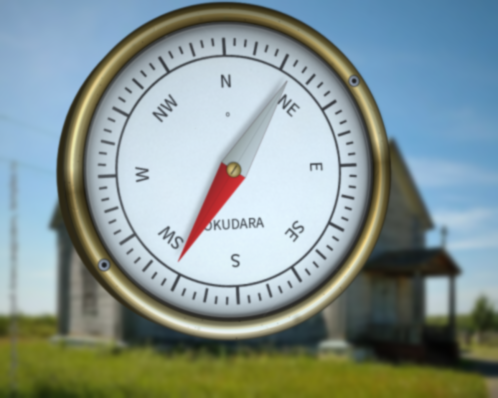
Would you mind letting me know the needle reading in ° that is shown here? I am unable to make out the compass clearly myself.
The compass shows 215 °
